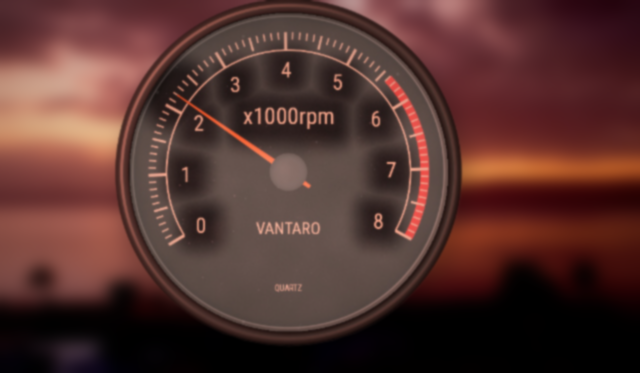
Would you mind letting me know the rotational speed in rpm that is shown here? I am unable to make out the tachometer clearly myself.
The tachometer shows 2200 rpm
